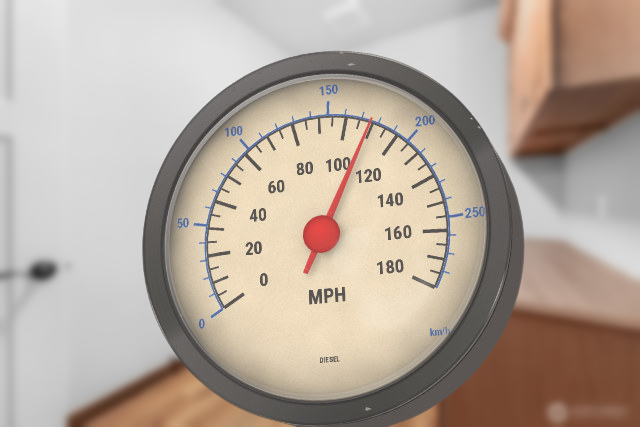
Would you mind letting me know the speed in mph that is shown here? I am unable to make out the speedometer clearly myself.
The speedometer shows 110 mph
